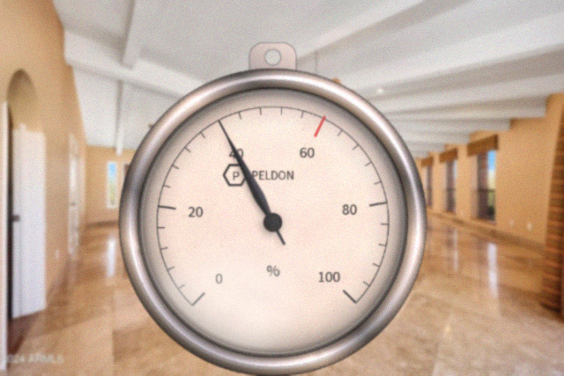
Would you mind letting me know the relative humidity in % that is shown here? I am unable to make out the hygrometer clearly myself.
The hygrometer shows 40 %
